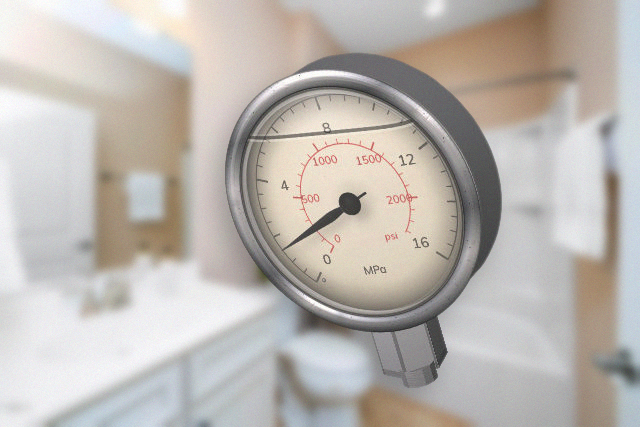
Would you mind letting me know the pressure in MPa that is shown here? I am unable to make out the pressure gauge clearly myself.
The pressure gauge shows 1.5 MPa
